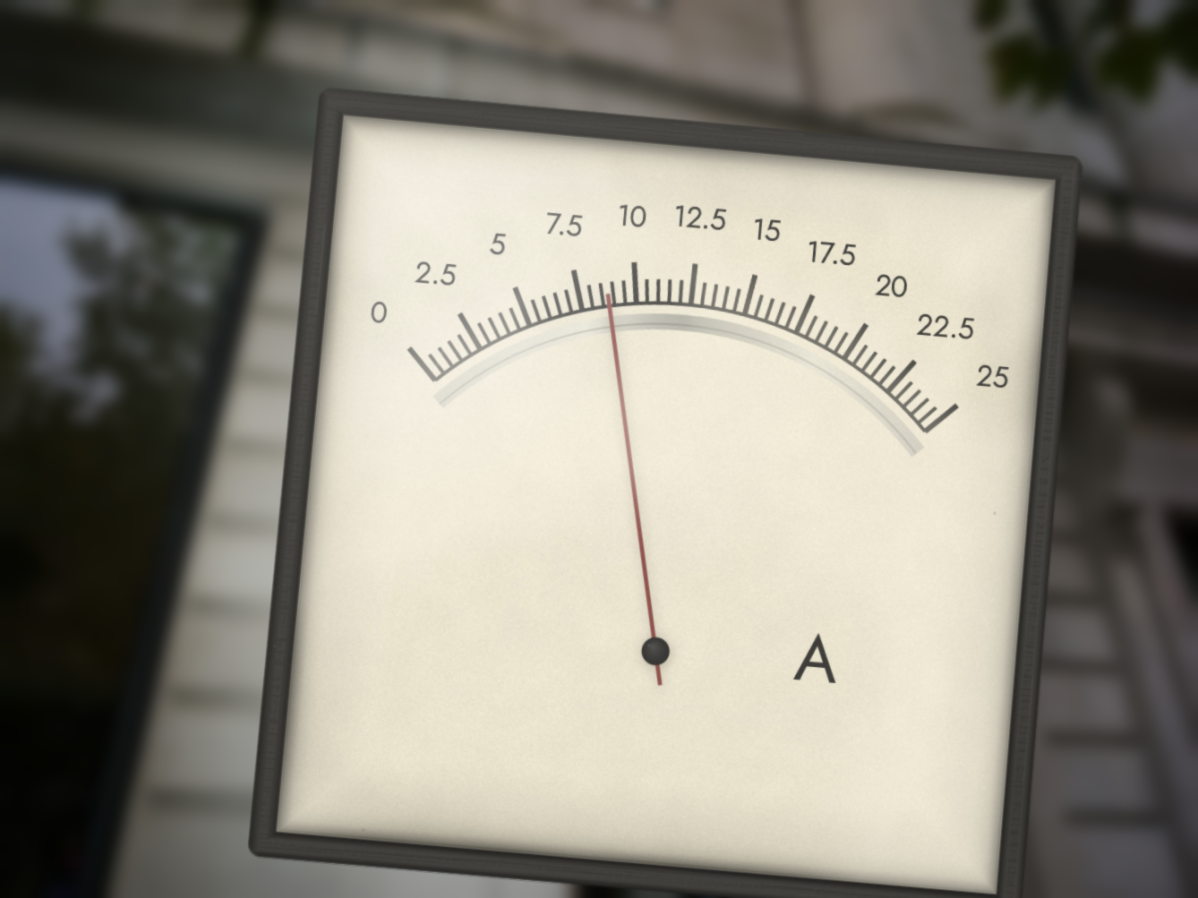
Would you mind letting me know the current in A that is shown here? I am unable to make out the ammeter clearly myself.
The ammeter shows 8.75 A
